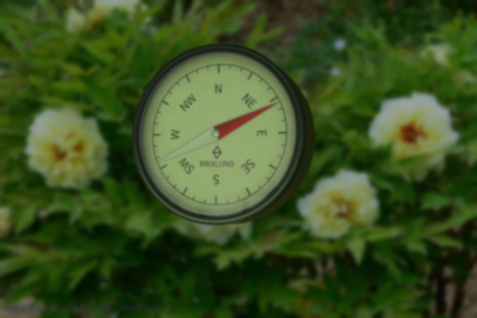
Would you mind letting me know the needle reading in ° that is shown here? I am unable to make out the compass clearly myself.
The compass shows 65 °
